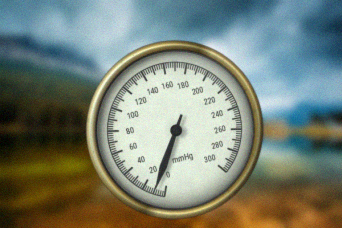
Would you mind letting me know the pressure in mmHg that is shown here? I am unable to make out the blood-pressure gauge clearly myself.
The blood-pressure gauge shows 10 mmHg
